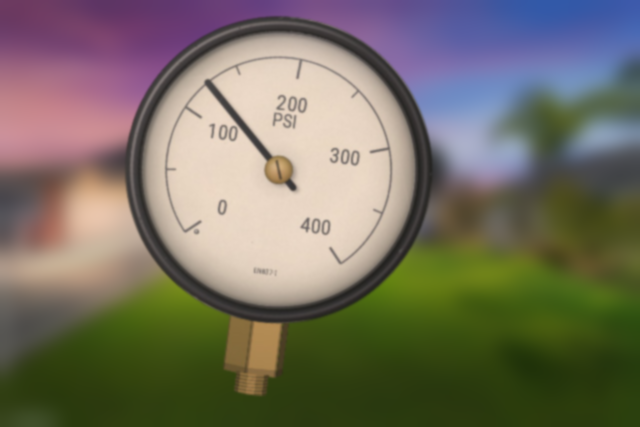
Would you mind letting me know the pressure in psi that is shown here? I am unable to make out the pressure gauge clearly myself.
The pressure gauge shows 125 psi
